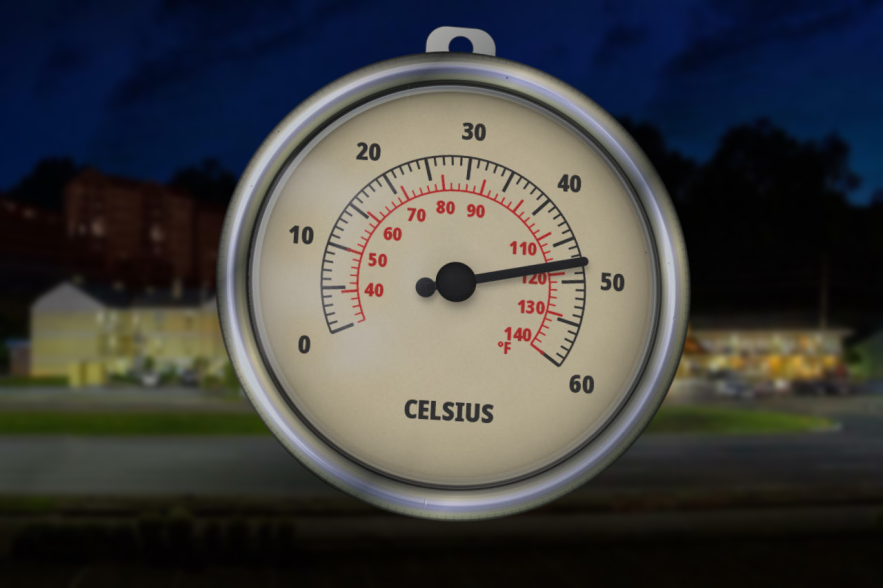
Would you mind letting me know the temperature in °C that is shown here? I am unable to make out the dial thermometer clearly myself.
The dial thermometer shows 48 °C
